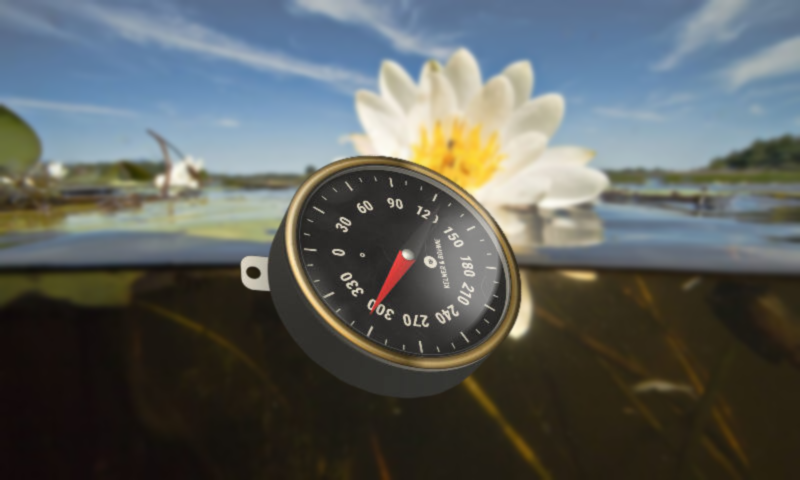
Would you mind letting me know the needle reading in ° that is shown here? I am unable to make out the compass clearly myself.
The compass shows 305 °
